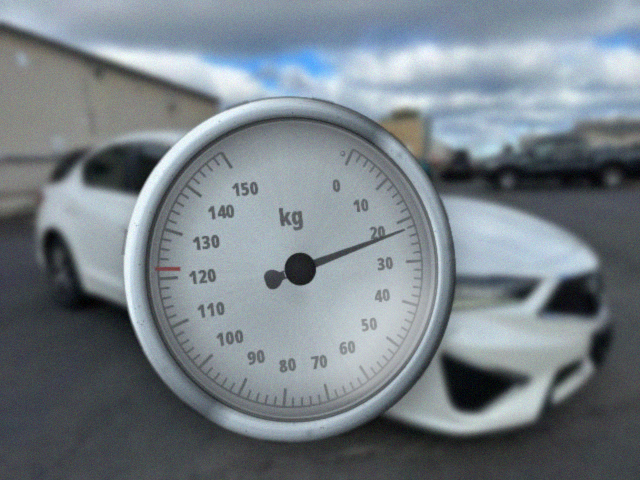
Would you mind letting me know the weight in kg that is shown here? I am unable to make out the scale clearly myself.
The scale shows 22 kg
